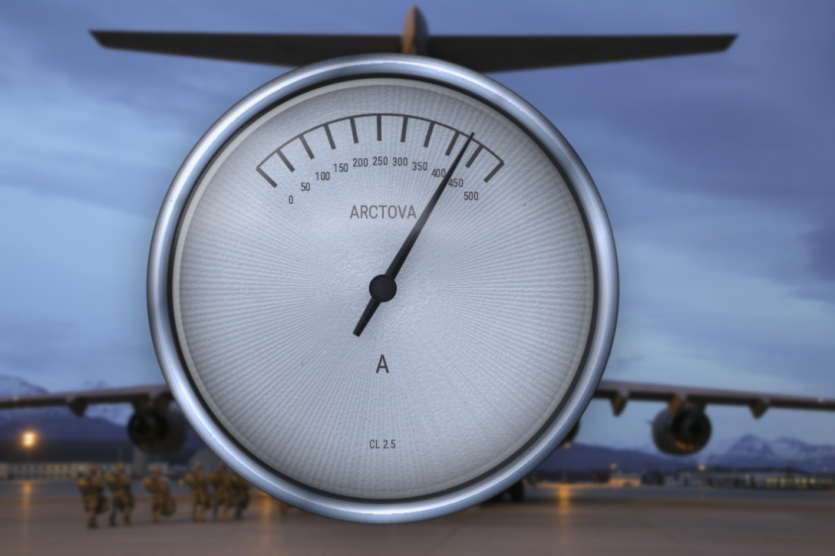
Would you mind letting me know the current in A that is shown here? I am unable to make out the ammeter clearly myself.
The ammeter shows 425 A
